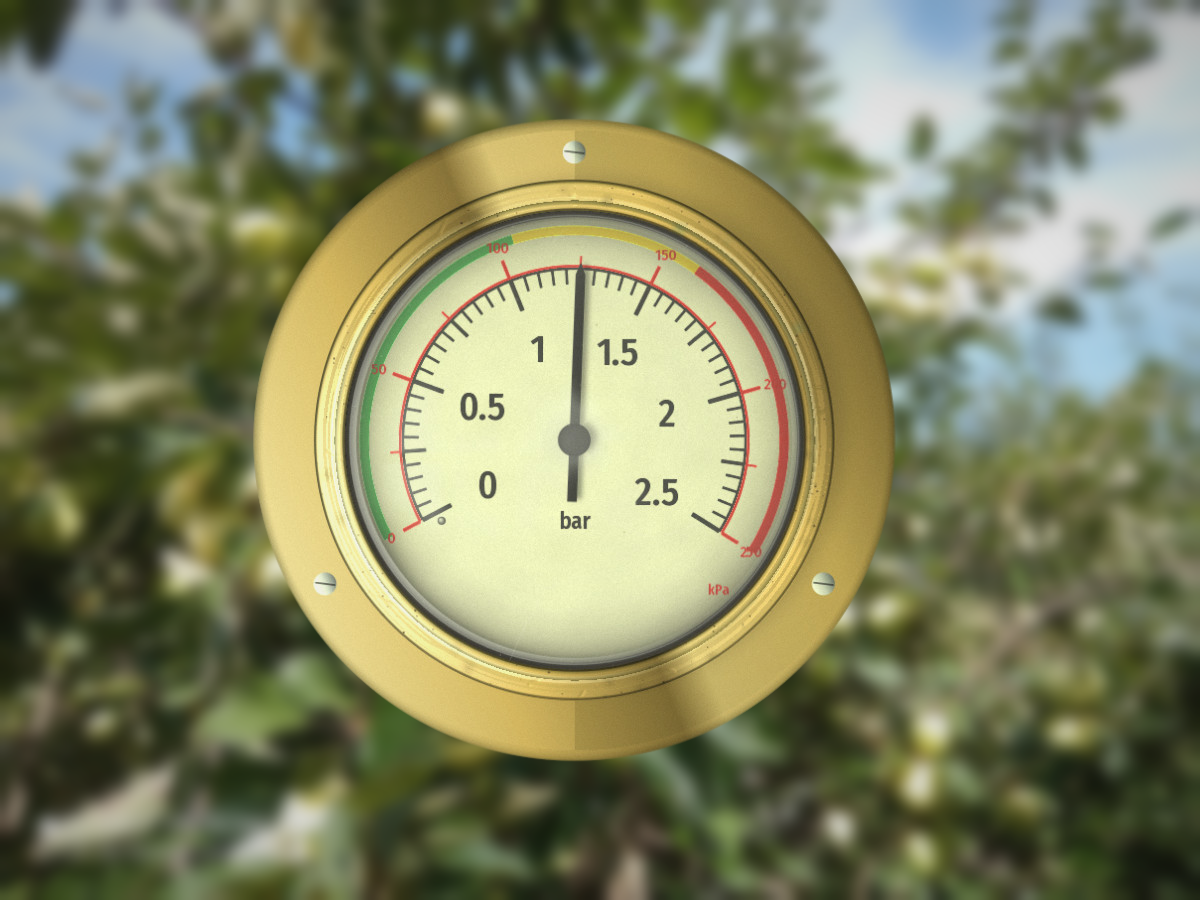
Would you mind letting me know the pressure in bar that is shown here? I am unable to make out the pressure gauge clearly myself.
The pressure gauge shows 1.25 bar
